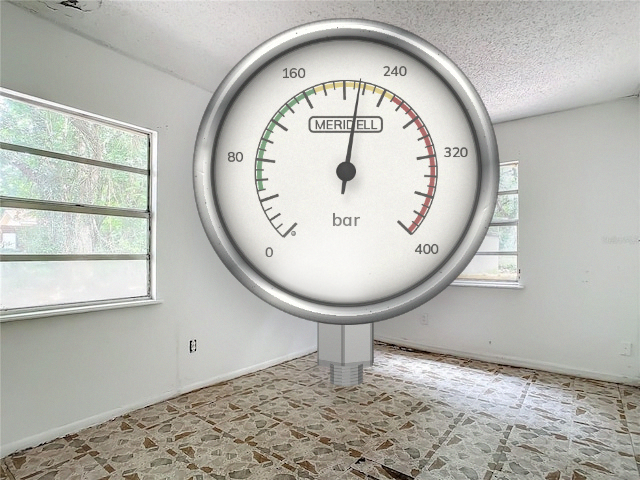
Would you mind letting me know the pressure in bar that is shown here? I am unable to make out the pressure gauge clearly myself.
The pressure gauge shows 215 bar
